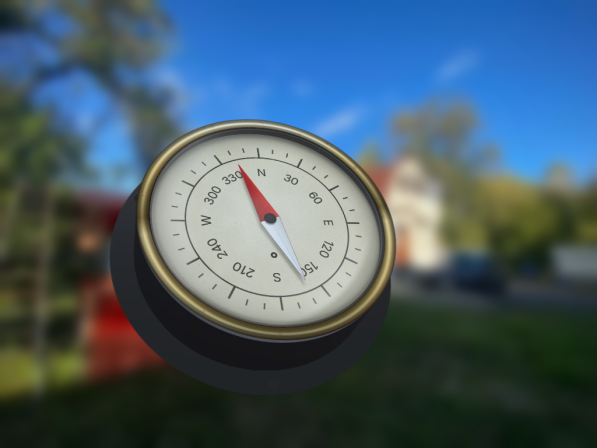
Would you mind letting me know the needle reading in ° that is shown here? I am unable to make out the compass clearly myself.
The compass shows 340 °
